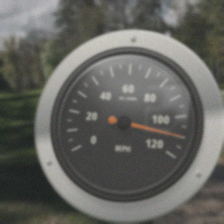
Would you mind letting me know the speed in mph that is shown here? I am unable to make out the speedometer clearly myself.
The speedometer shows 110 mph
